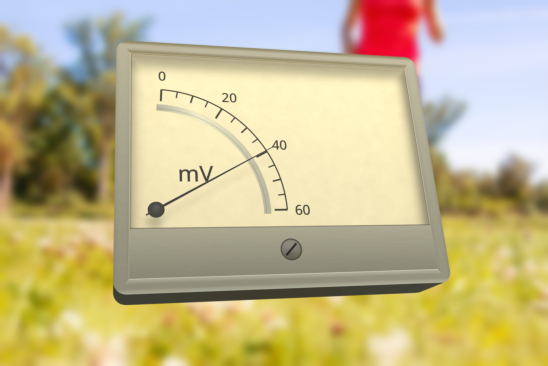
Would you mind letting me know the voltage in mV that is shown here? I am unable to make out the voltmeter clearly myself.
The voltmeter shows 40 mV
